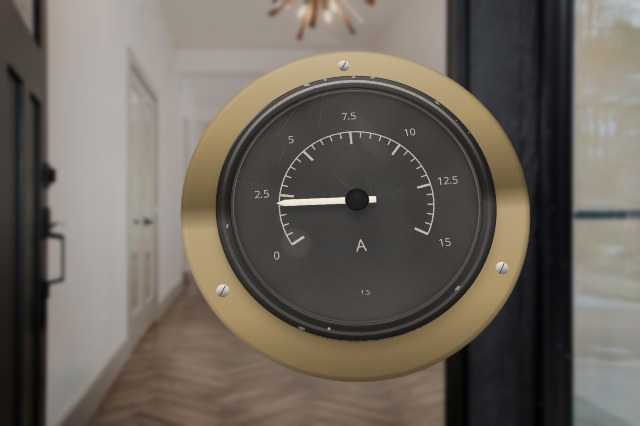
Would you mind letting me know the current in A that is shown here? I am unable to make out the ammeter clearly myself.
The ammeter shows 2 A
